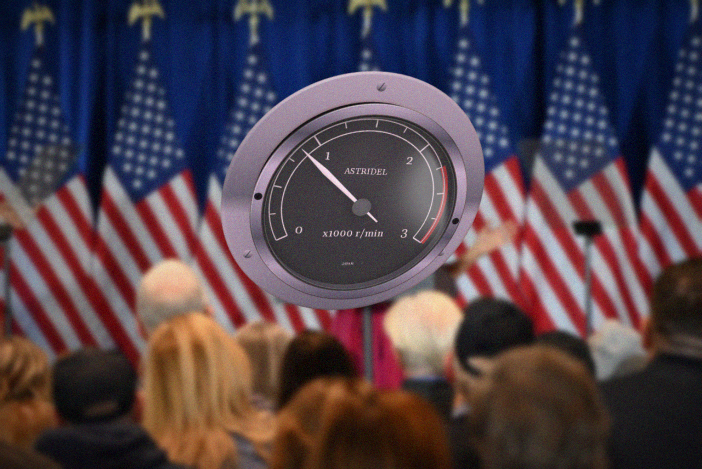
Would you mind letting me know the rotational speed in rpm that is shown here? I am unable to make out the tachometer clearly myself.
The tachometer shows 875 rpm
